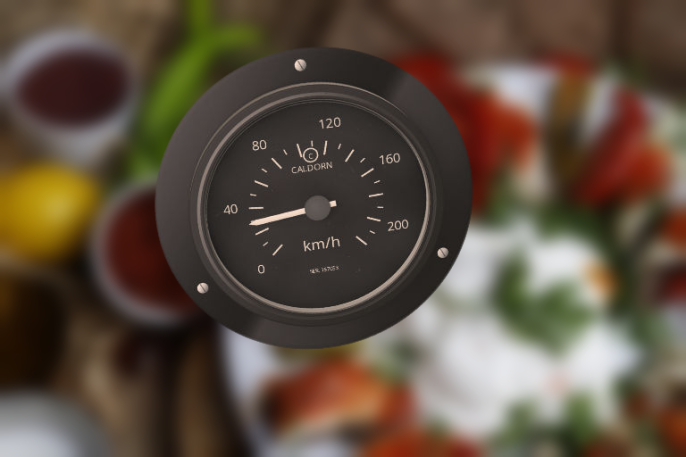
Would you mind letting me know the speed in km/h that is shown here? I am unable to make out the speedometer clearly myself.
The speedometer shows 30 km/h
